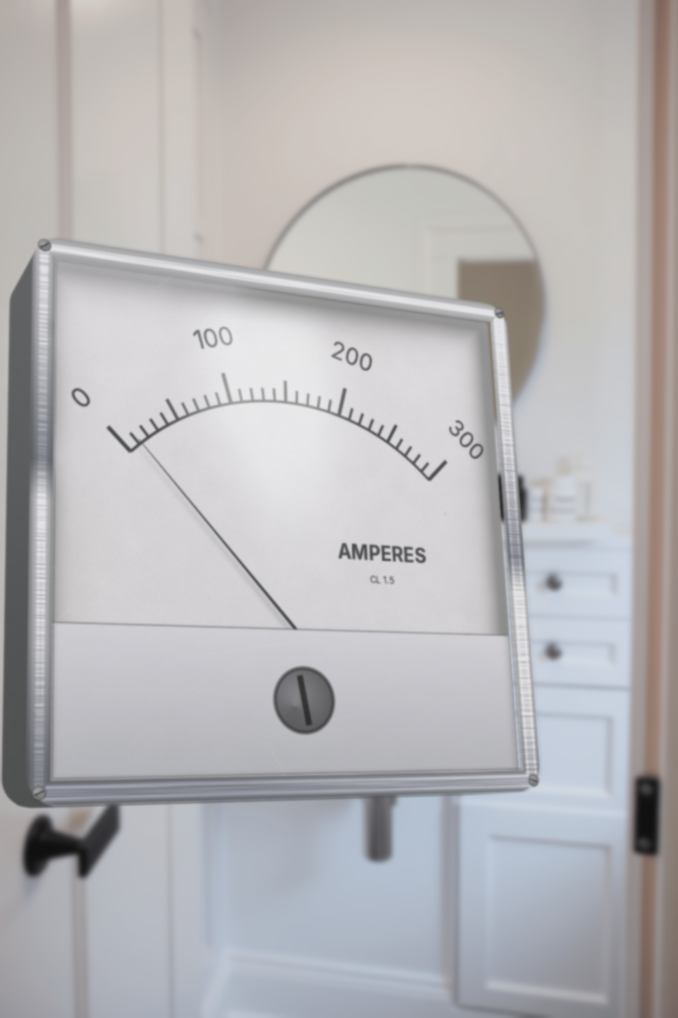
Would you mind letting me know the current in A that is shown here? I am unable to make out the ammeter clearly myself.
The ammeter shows 10 A
